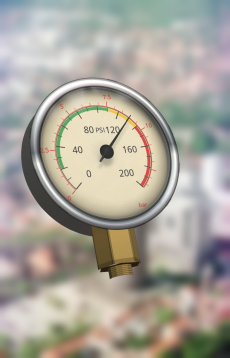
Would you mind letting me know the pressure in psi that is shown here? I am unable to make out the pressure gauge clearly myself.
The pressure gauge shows 130 psi
